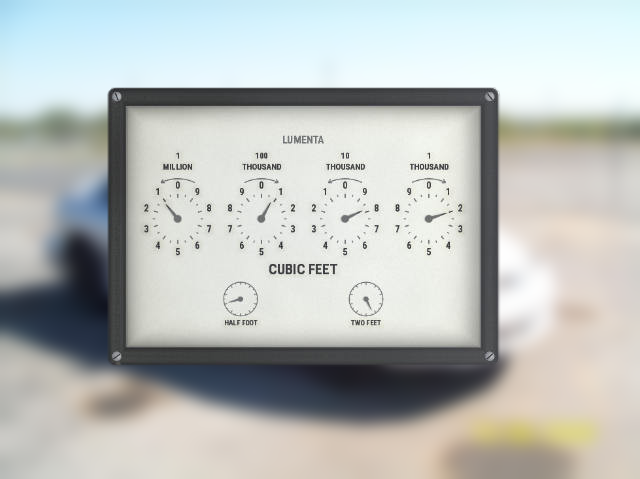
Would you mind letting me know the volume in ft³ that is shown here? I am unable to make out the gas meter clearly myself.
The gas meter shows 108200 ft³
